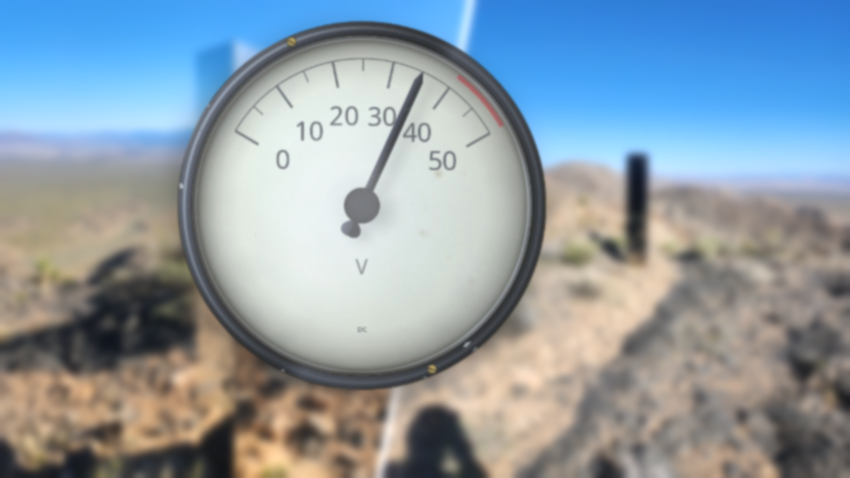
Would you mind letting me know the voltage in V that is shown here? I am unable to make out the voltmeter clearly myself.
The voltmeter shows 35 V
